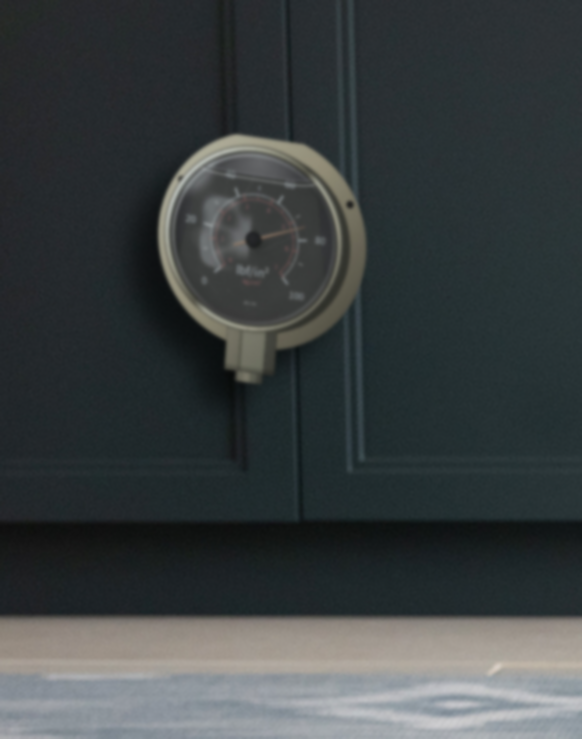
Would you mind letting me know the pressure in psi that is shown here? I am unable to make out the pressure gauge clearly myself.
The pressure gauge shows 75 psi
